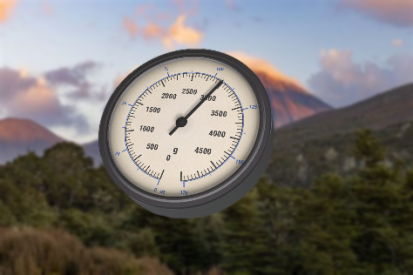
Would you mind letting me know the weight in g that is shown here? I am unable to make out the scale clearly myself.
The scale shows 3000 g
